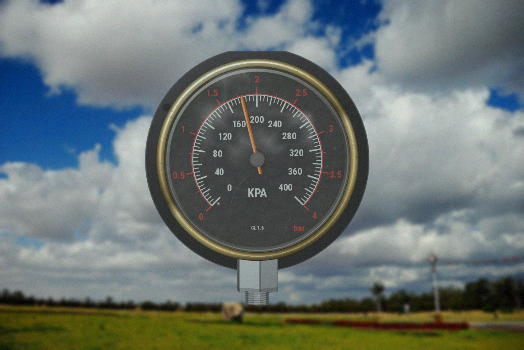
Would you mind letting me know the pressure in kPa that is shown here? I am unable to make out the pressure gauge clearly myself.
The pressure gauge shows 180 kPa
